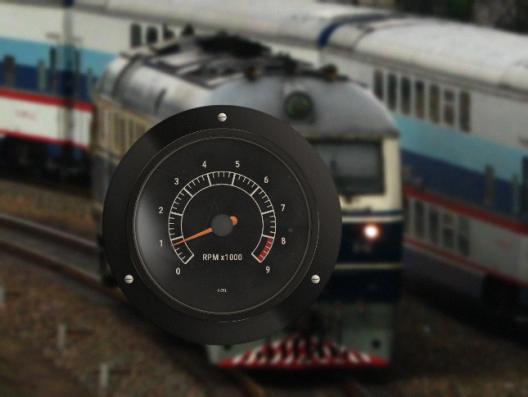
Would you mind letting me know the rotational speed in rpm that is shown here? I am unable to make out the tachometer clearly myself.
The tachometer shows 800 rpm
